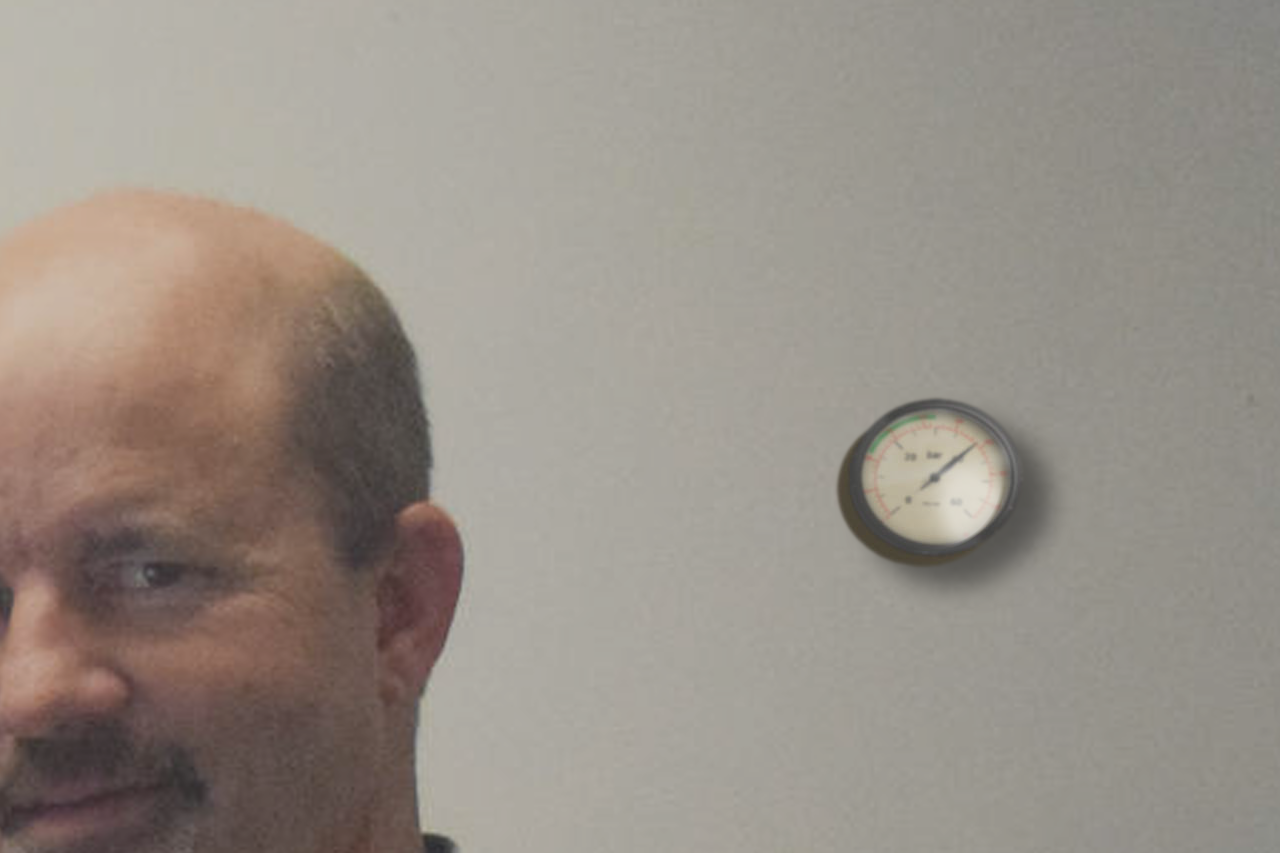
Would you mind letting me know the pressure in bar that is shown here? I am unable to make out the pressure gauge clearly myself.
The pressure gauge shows 40 bar
